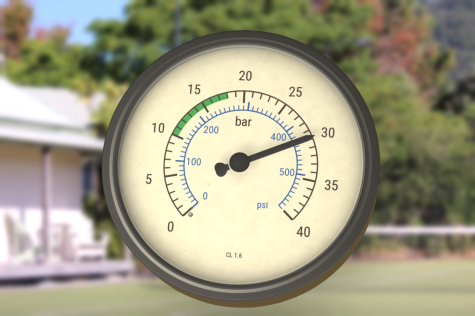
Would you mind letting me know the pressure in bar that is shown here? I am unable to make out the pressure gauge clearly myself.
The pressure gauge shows 30 bar
